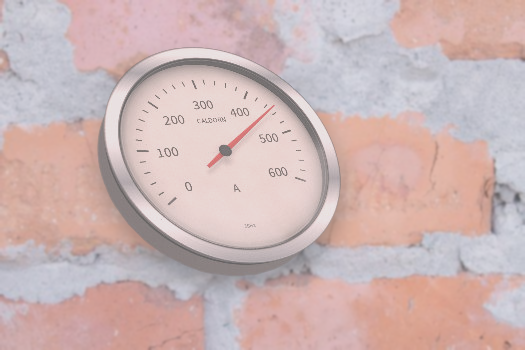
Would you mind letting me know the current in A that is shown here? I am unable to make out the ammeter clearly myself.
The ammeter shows 450 A
